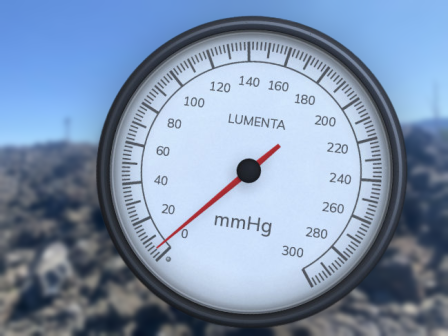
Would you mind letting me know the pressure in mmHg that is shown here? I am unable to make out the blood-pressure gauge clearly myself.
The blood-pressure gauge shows 4 mmHg
